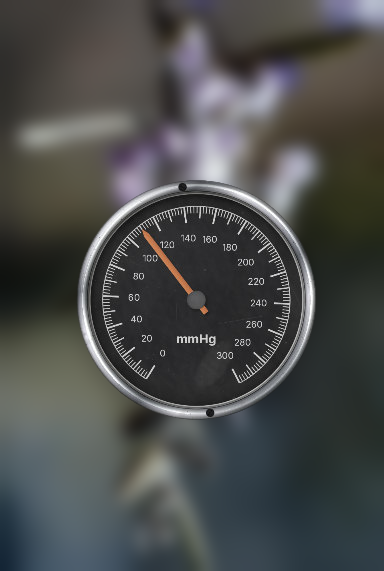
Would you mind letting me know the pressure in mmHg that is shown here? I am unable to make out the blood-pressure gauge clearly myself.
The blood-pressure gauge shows 110 mmHg
